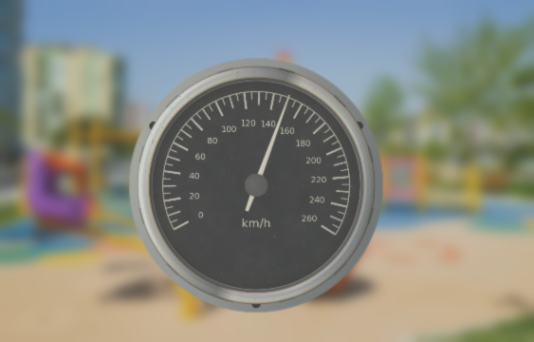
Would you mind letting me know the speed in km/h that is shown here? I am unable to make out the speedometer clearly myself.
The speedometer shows 150 km/h
